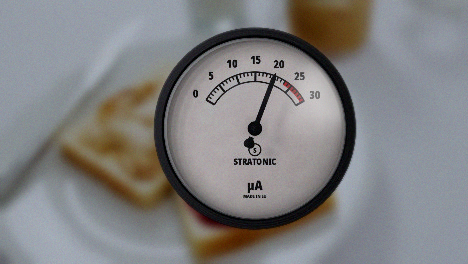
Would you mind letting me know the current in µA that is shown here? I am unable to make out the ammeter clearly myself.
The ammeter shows 20 µA
